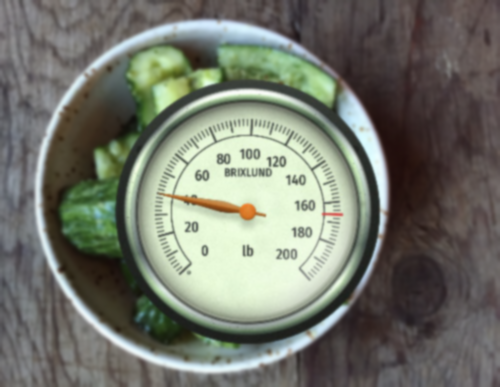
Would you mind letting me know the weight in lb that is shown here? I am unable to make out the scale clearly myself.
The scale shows 40 lb
